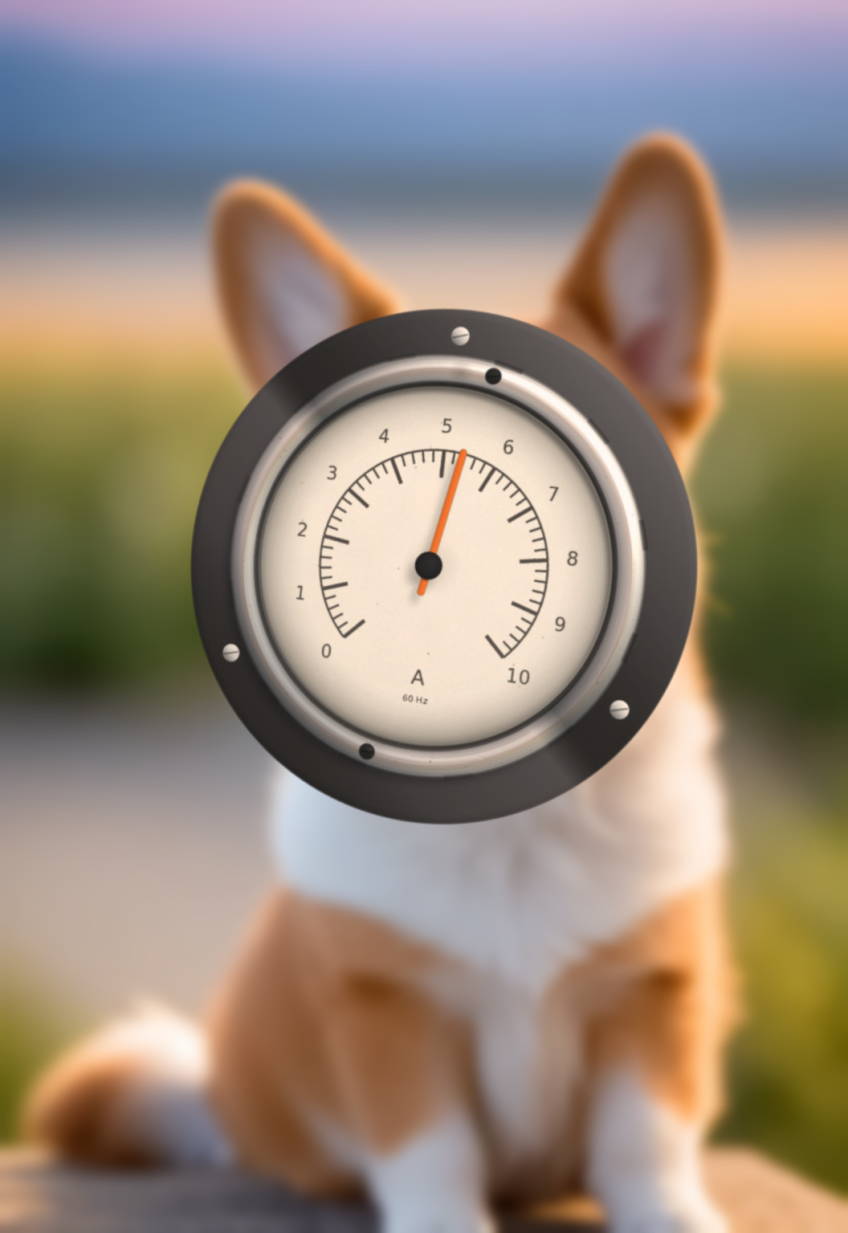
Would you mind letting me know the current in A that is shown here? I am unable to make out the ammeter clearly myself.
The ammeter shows 5.4 A
